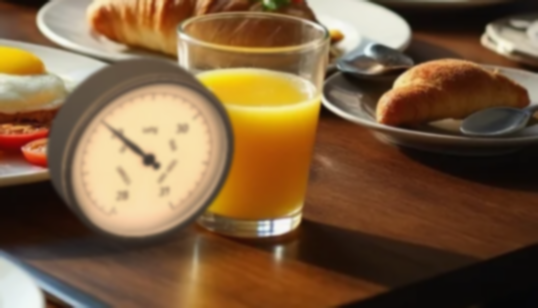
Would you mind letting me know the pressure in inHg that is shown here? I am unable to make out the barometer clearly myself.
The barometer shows 29 inHg
